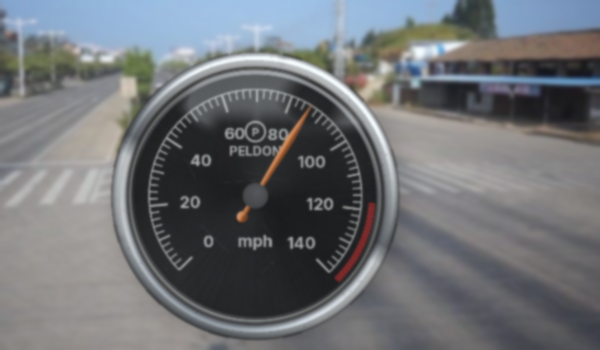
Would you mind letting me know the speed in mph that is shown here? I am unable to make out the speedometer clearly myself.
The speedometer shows 86 mph
